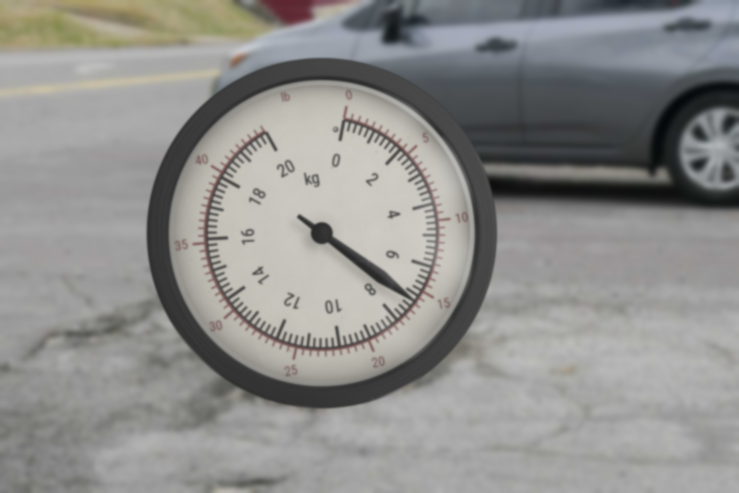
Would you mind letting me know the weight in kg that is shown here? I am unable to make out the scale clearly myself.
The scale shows 7.2 kg
